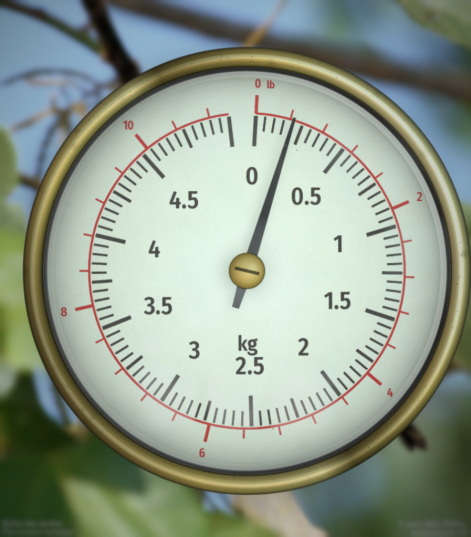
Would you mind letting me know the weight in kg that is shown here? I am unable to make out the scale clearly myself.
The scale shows 0.2 kg
